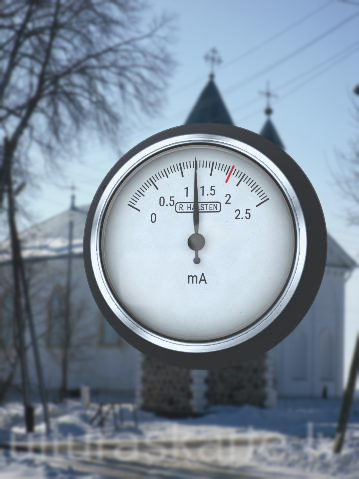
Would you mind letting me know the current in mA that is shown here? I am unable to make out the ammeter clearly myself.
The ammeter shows 1.25 mA
